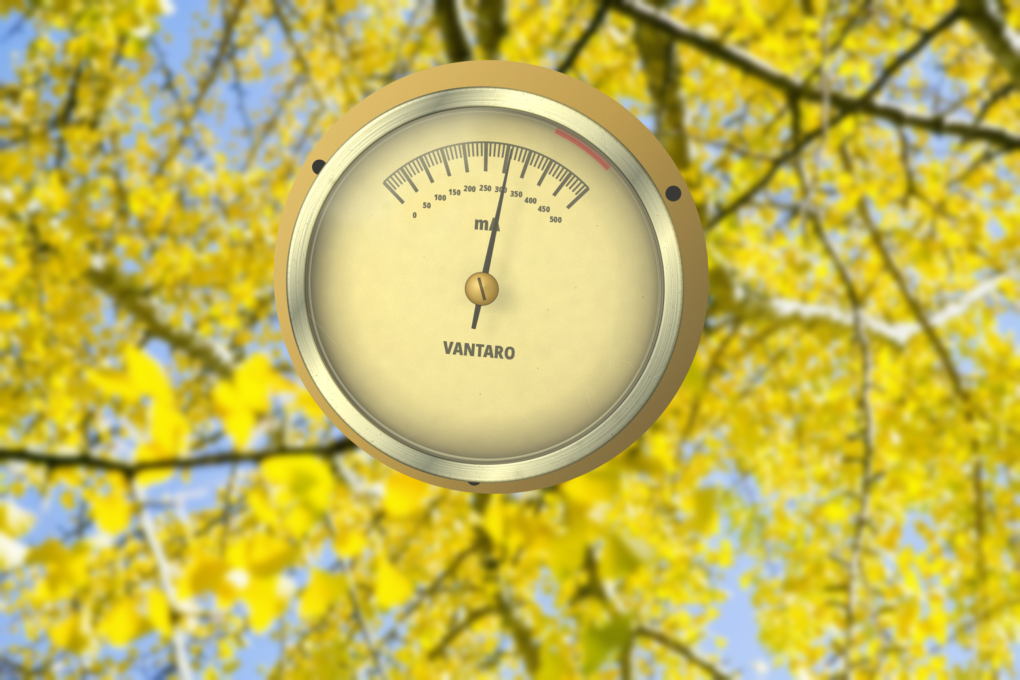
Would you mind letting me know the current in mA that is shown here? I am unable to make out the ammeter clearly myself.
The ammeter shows 310 mA
